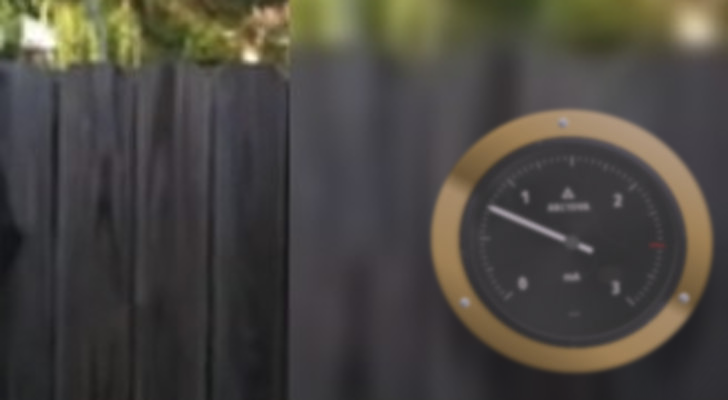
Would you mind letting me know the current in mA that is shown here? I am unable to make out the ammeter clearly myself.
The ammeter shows 0.75 mA
